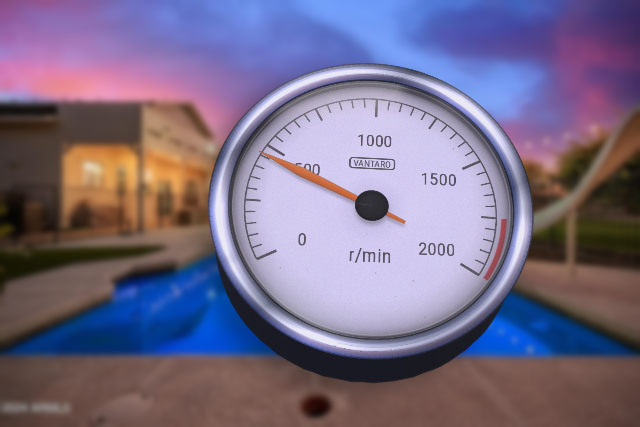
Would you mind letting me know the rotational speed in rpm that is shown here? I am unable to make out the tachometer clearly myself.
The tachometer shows 450 rpm
